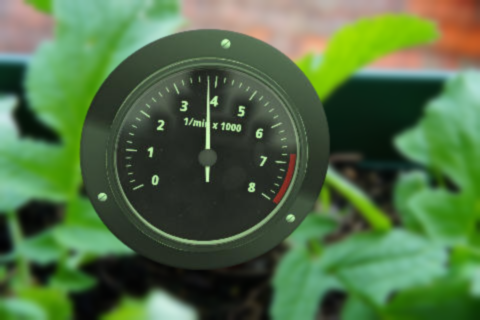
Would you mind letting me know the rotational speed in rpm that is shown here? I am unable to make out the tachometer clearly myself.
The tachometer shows 3800 rpm
